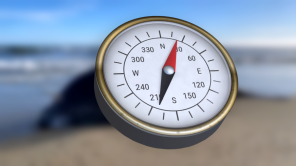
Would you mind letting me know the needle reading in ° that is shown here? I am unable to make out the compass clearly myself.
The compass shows 22.5 °
